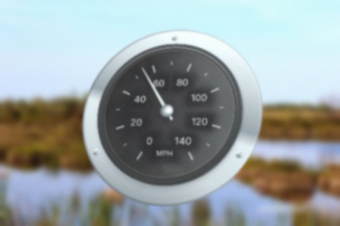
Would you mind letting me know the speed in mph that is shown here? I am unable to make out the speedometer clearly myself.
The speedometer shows 55 mph
